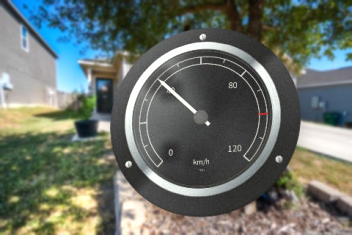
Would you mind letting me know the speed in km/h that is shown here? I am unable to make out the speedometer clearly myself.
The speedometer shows 40 km/h
